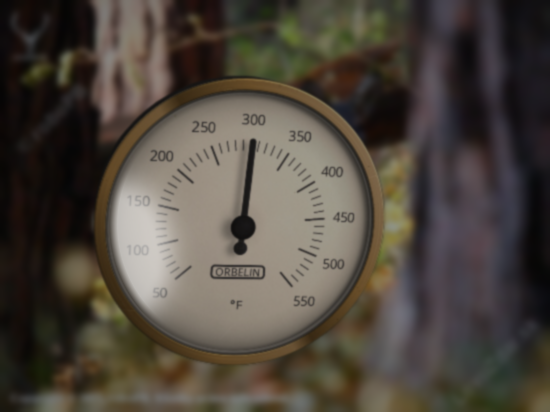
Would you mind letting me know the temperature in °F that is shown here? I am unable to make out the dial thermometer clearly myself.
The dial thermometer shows 300 °F
